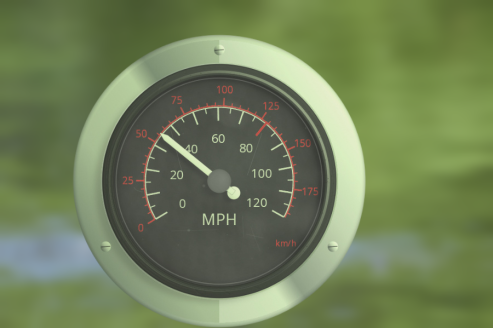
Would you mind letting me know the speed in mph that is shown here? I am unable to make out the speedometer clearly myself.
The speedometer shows 35 mph
